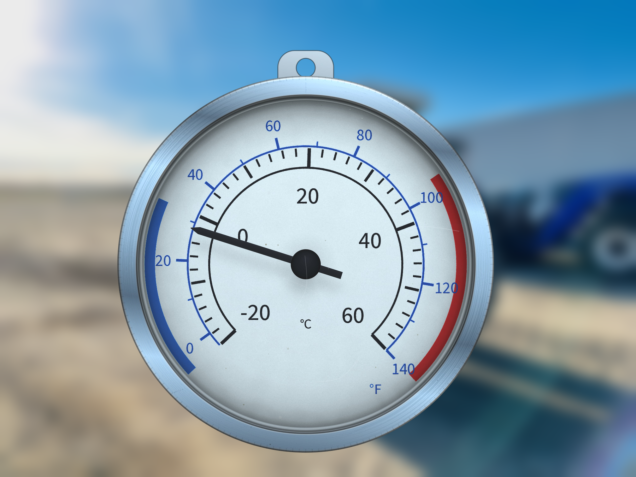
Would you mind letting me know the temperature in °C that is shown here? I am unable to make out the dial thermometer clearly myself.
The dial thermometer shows -2 °C
